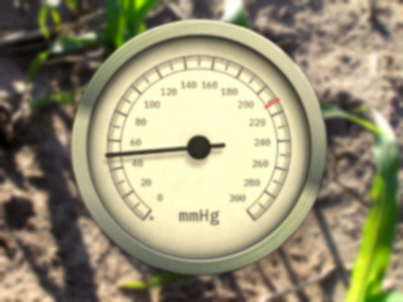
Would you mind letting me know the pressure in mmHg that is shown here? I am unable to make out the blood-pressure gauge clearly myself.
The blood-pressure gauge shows 50 mmHg
